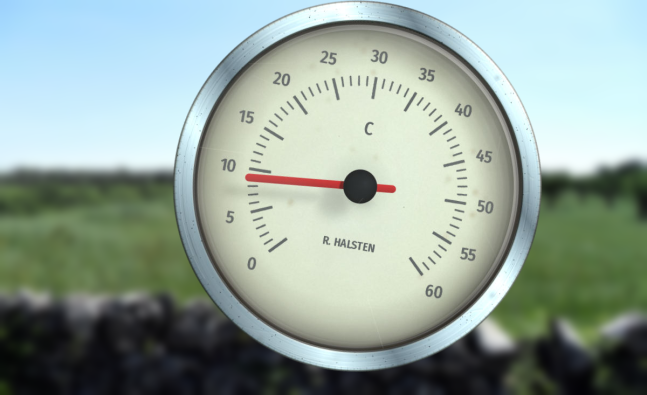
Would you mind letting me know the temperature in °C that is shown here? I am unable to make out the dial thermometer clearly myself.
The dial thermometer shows 9 °C
